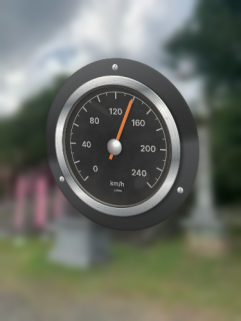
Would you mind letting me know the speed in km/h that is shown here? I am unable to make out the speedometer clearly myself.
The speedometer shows 140 km/h
